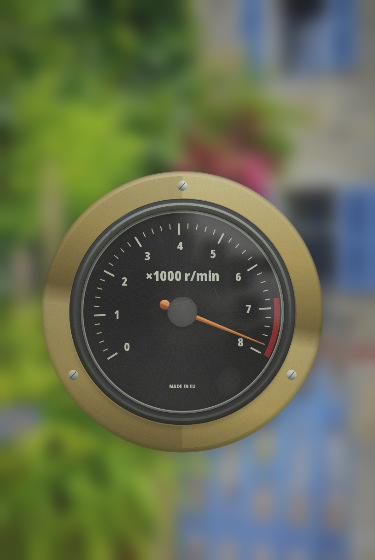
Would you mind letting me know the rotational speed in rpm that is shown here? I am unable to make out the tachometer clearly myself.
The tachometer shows 7800 rpm
